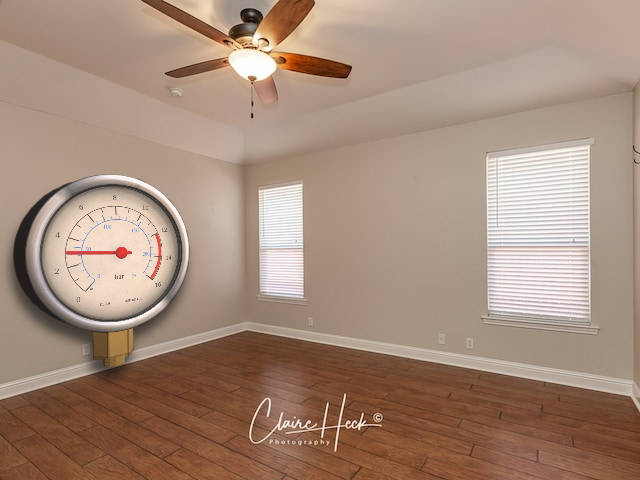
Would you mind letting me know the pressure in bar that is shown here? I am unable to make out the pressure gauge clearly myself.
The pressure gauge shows 3 bar
